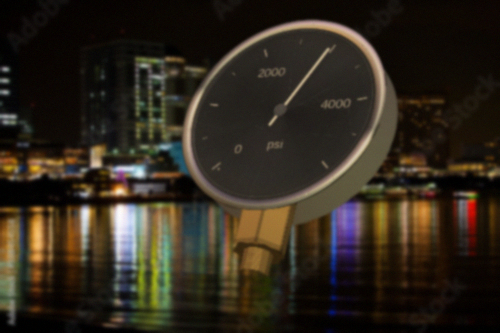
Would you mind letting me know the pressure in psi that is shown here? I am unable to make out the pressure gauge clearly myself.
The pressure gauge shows 3000 psi
